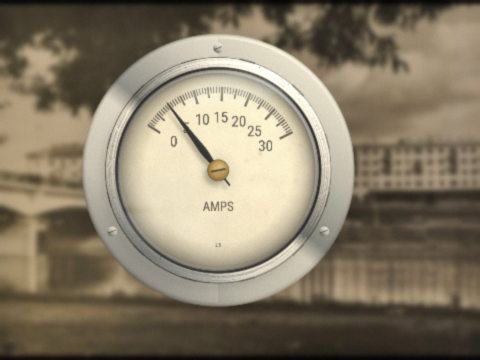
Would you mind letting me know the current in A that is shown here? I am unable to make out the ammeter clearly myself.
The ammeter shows 5 A
